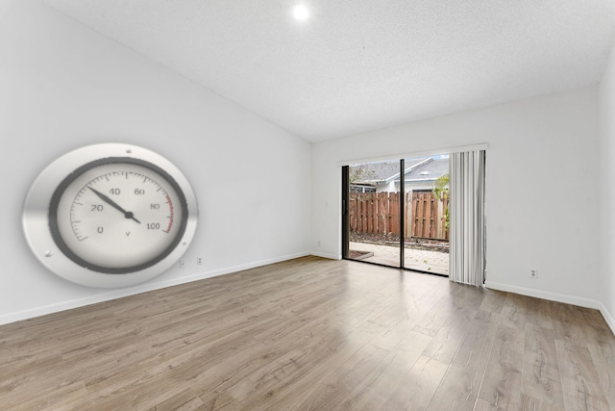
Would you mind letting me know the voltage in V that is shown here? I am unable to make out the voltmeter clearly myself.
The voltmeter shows 30 V
